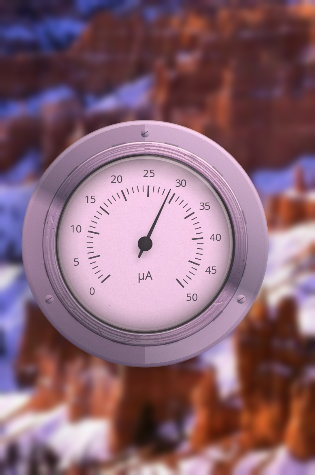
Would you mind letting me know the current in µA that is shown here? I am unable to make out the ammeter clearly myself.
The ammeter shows 29 µA
